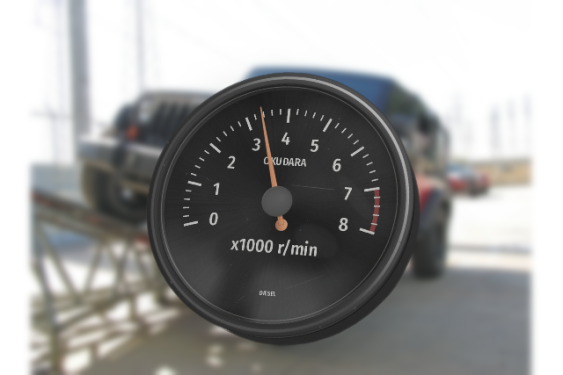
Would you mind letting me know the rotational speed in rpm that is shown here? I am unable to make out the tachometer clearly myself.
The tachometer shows 3400 rpm
